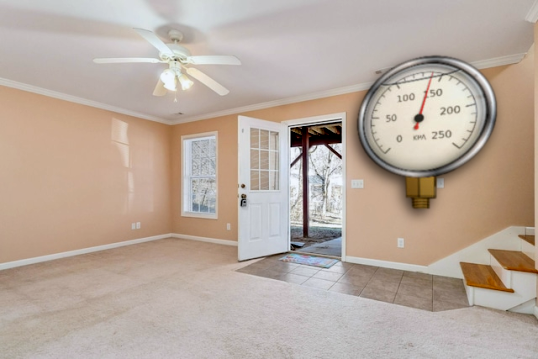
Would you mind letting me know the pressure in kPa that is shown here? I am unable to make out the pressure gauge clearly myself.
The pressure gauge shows 140 kPa
